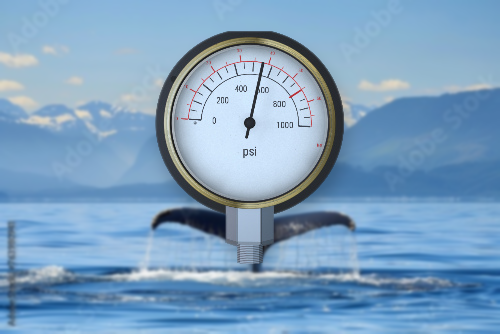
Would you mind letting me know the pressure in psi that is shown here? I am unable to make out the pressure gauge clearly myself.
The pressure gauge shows 550 psi
